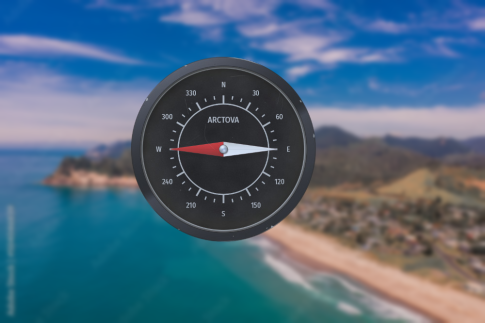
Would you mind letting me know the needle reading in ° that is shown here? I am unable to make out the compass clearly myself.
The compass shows 270 °
